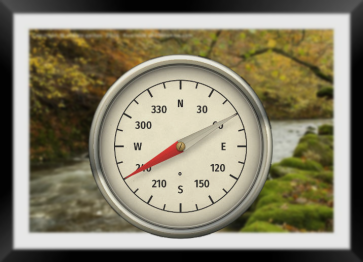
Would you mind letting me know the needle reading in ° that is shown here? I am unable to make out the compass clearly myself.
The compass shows 240 °
